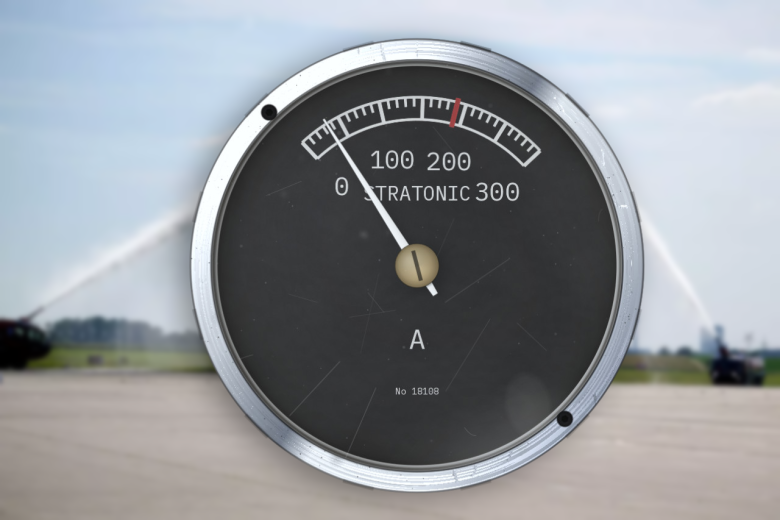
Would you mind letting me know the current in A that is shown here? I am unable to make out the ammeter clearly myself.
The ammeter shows 35 A
